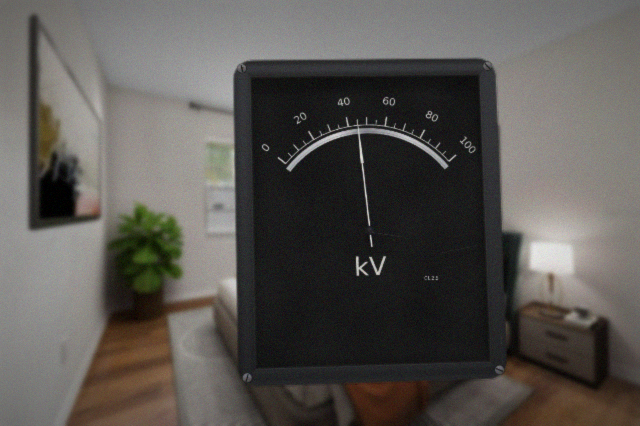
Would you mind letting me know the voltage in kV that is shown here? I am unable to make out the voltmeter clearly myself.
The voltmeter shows 45 kV
